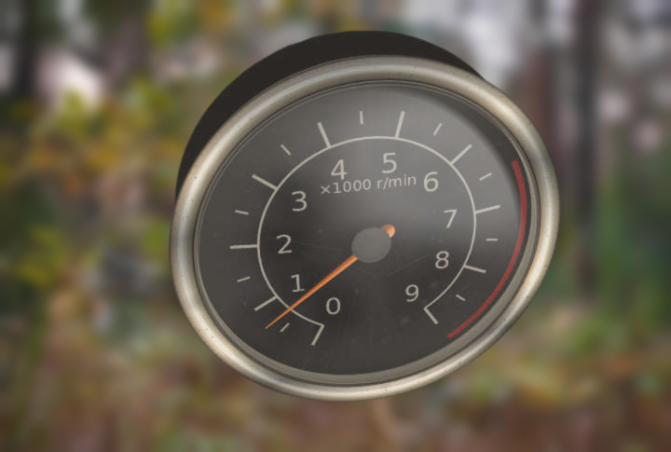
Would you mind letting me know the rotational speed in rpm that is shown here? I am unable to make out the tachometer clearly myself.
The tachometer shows 750 rpm
